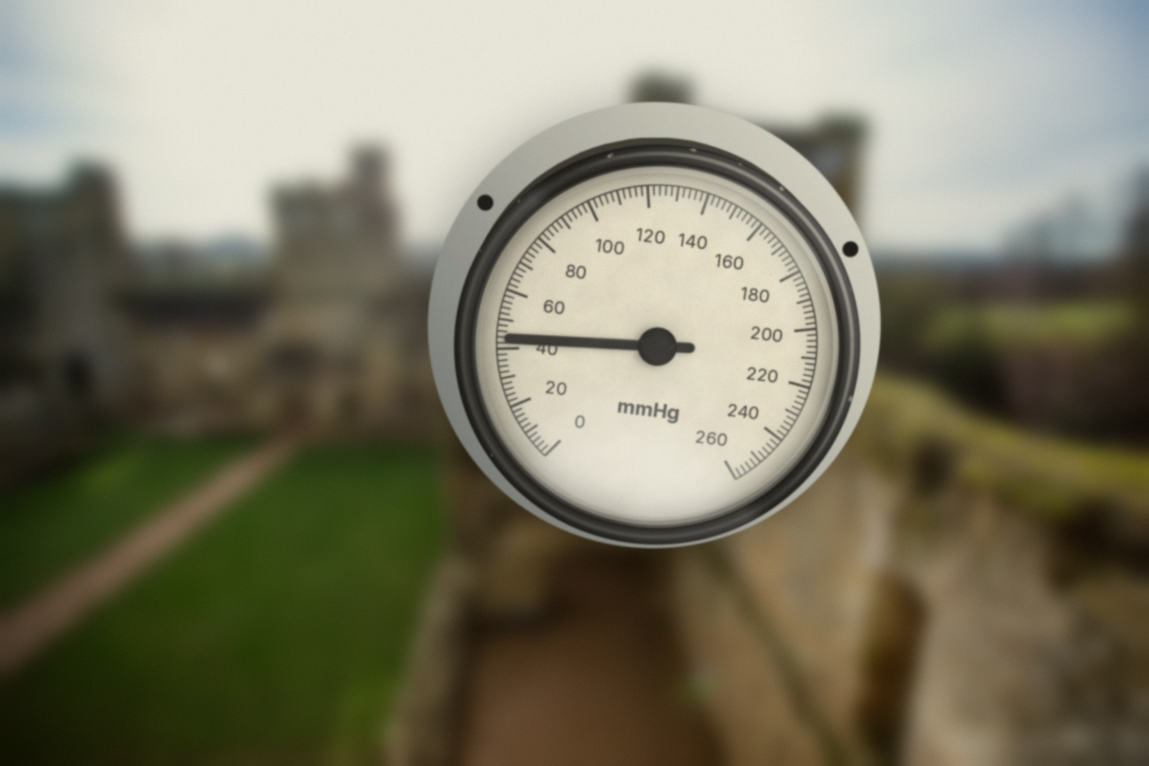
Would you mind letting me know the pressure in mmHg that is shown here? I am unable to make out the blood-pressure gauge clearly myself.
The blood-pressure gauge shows 44 mmHg
